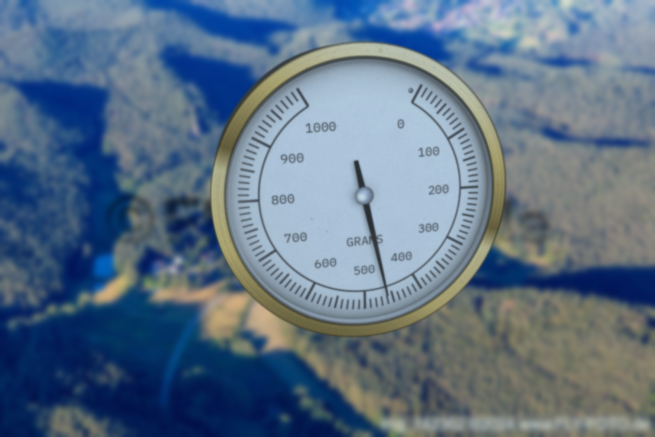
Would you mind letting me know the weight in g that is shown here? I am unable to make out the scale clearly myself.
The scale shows 460 g
